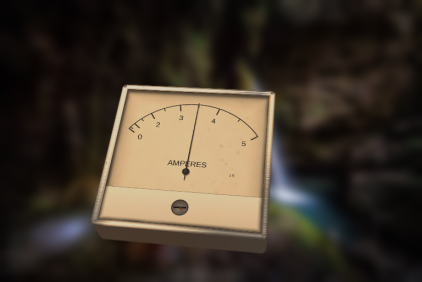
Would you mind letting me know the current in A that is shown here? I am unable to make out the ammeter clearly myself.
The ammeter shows 3.5 A
